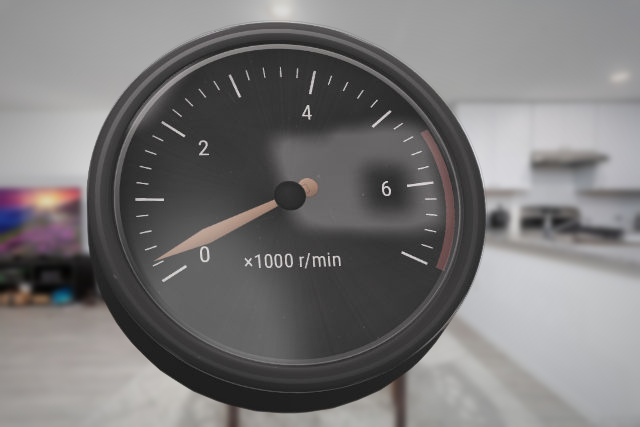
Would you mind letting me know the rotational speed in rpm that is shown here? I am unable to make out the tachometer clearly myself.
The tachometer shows 200 rpm
